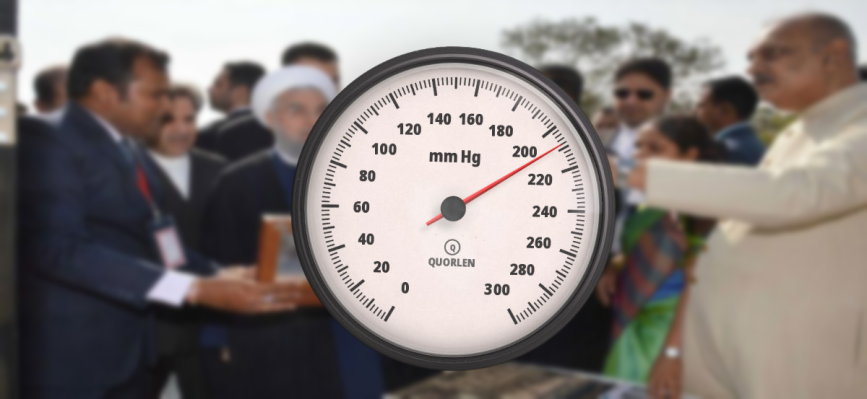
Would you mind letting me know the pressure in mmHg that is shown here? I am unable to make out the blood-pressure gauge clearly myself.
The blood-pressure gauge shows 208 mmHg
